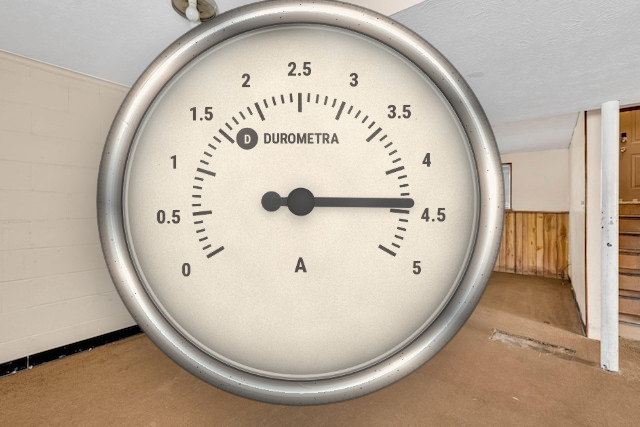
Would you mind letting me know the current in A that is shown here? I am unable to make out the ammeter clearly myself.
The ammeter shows 4.4 A
